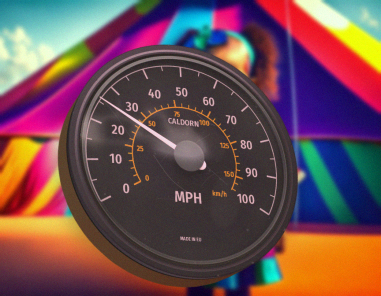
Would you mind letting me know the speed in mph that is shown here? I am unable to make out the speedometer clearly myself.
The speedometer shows 25 mph
